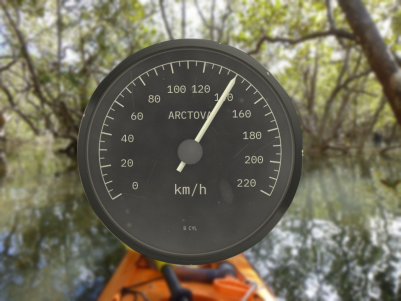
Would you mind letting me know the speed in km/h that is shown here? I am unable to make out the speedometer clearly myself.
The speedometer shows 140 km/h
